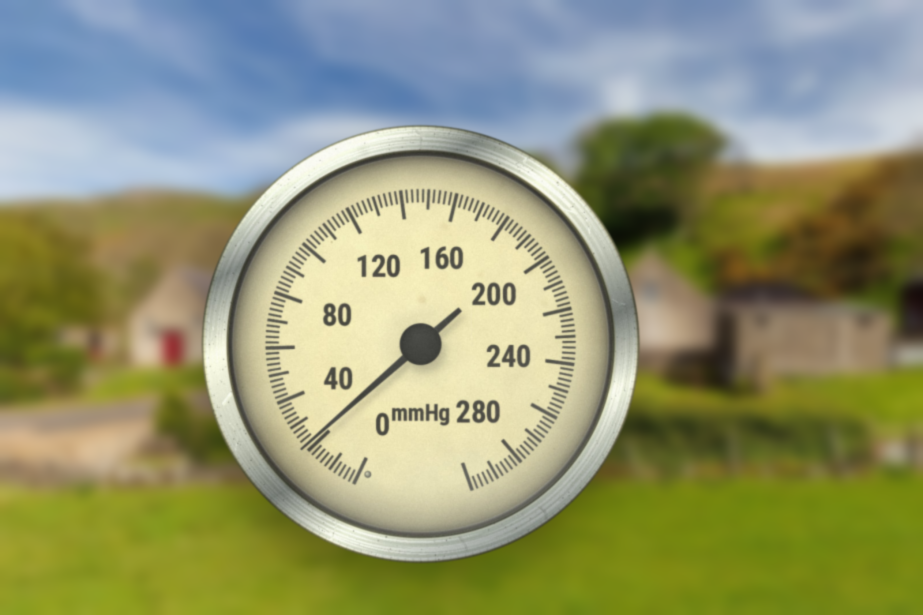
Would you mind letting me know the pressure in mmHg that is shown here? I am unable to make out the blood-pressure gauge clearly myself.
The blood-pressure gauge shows 22 mmHg
